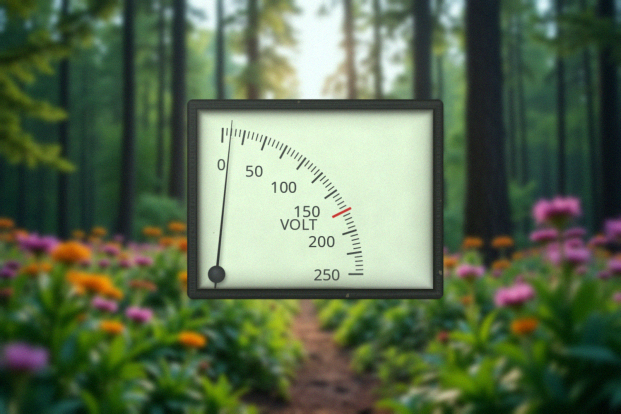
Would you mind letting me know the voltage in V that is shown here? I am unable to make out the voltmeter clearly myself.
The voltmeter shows 10 V
